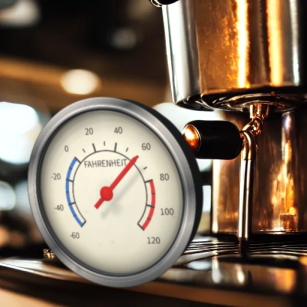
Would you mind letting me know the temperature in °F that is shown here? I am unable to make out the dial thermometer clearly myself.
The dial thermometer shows 60 °F
